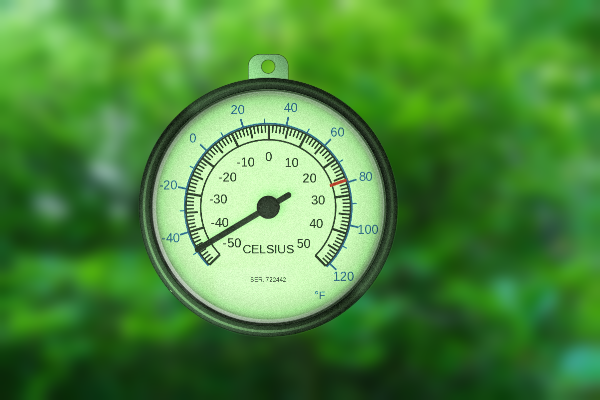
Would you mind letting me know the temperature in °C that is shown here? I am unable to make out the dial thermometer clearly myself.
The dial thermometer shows -45 °C
